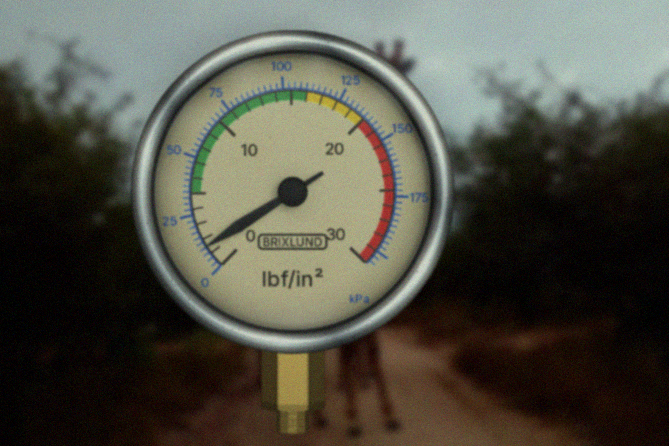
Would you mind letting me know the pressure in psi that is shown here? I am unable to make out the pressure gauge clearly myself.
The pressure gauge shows 1.5 psi
